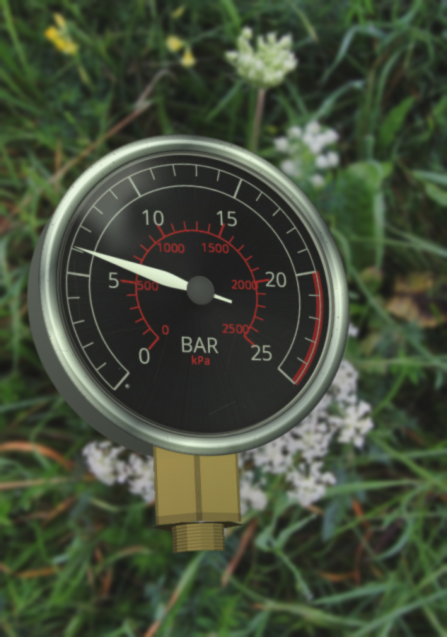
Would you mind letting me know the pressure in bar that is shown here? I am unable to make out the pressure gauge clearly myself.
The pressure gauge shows 6 bar
